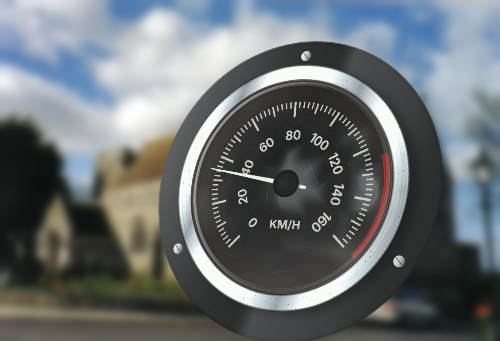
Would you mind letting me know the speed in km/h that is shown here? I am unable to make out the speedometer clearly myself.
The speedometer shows 34 km/h
